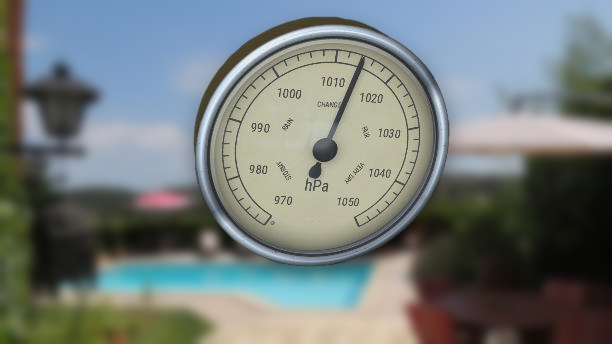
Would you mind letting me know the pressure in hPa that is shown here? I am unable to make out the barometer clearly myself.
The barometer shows 1014 hPa
